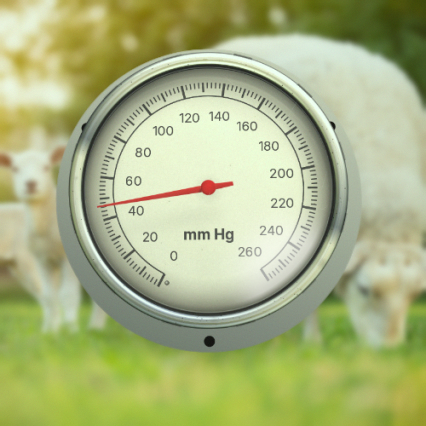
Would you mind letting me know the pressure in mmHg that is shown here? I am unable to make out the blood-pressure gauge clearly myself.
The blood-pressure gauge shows 46 mmHg
